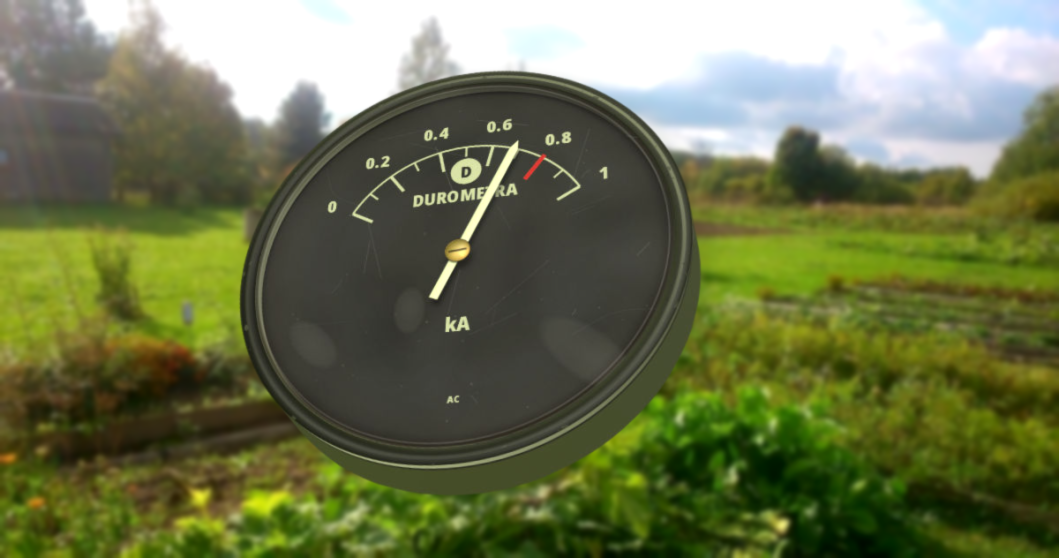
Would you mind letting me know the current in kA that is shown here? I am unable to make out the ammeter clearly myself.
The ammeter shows 0.7 kA
